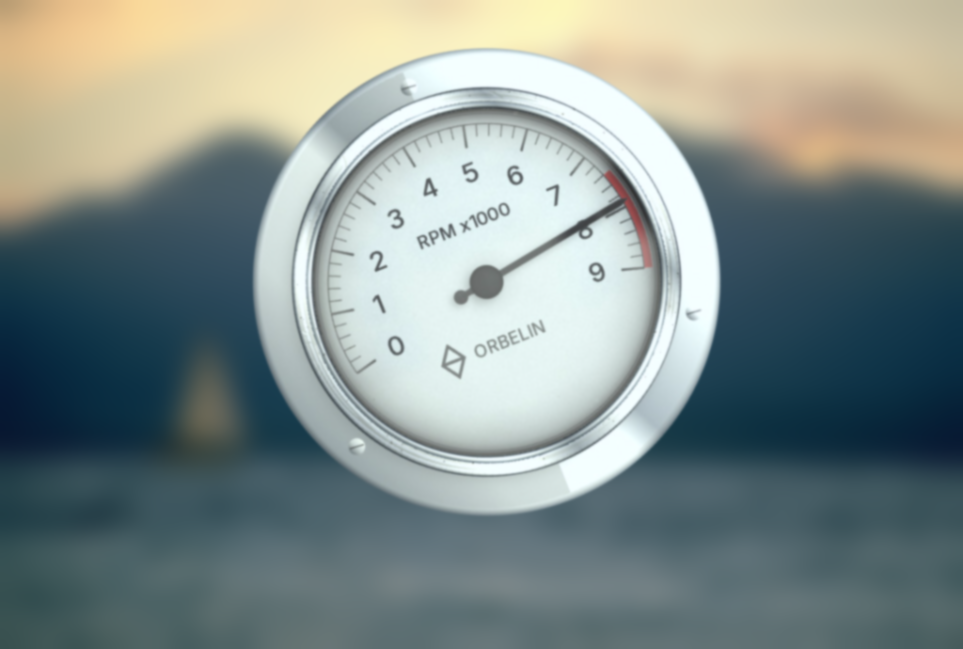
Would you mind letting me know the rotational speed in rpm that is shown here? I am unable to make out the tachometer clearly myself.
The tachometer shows 7900 rpm
